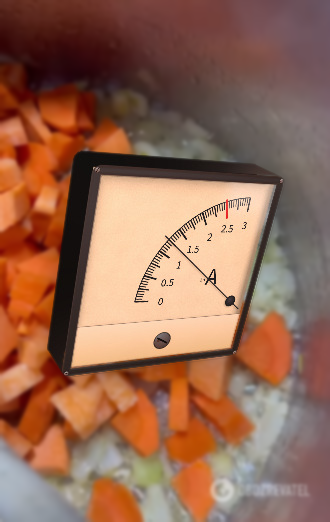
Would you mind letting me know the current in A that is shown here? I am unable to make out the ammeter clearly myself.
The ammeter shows 1.25 A
